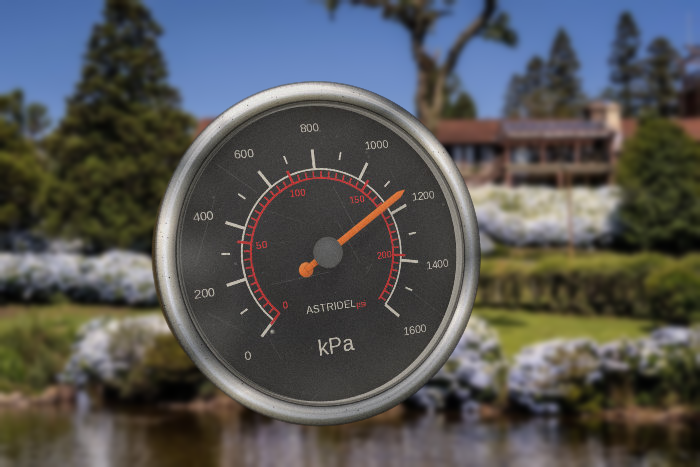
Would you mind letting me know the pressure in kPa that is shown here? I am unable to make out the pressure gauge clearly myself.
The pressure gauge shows 1150 kPa
